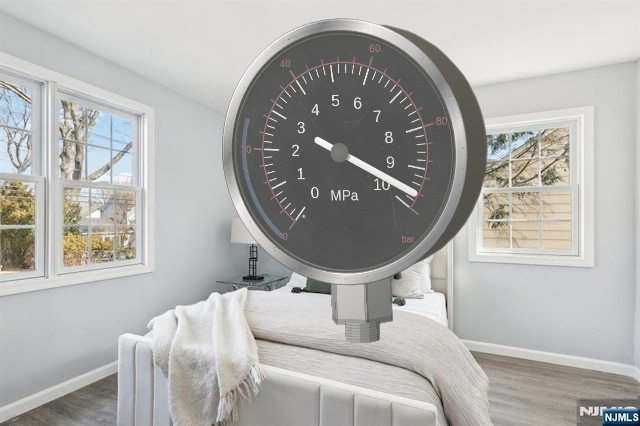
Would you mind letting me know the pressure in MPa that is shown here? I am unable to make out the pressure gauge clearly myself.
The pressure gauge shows 9.6 MPa
